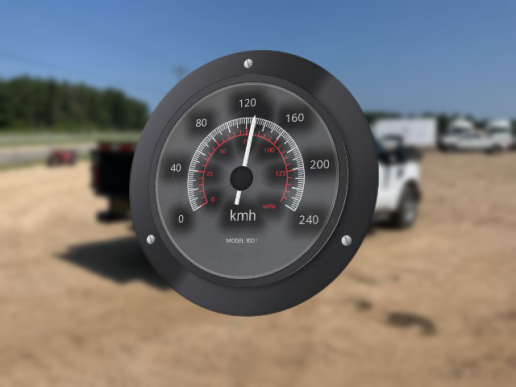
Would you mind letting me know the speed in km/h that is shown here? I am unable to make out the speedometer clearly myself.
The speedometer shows 130 km/h
